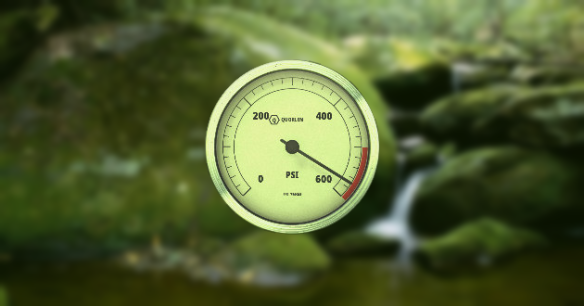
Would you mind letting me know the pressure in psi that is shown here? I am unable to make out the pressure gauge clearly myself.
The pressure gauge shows 570 psi
